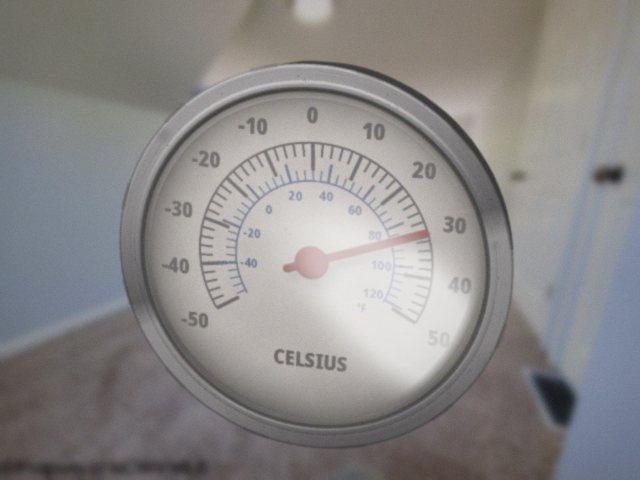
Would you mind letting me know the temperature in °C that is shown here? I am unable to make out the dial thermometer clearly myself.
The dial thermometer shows 30 °C
